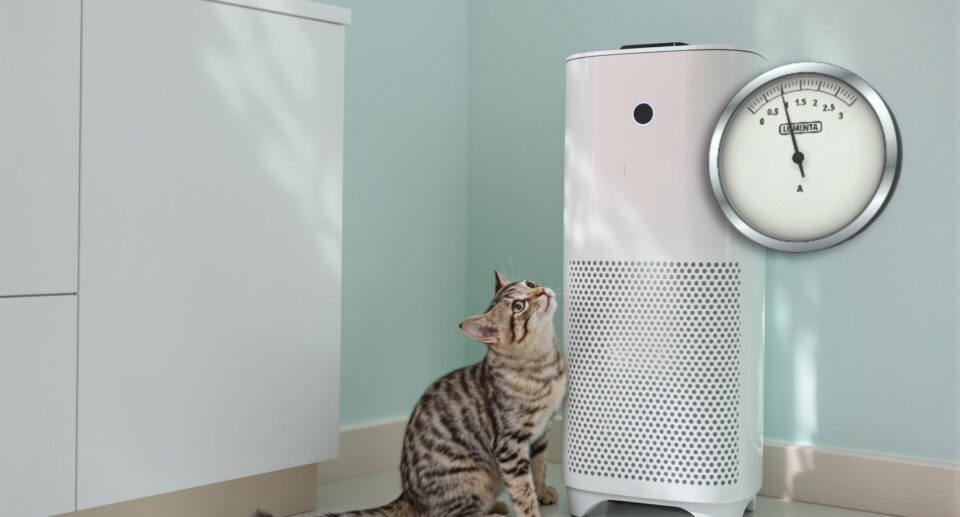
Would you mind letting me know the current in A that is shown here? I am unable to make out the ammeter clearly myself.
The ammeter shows 1 A
